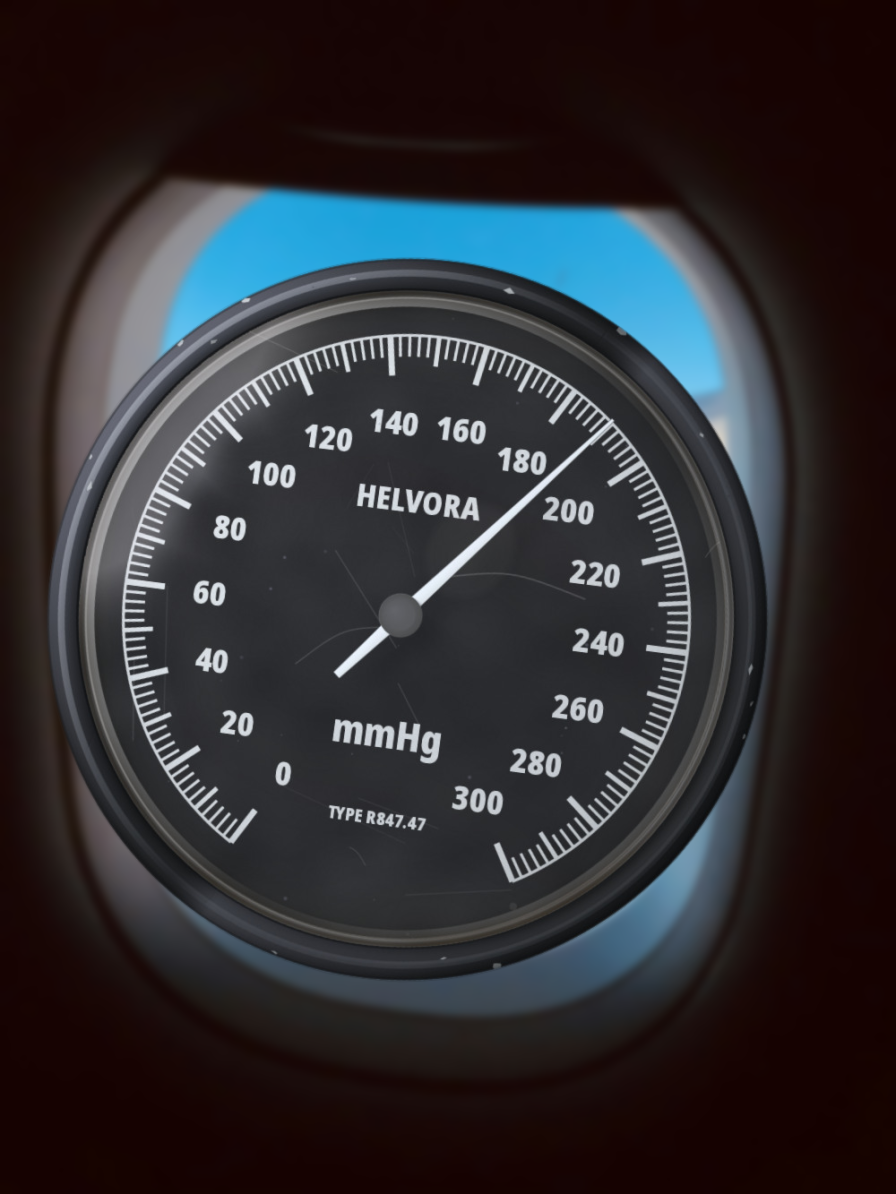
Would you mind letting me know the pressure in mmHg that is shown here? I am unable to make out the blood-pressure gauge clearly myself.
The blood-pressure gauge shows 190 mmHg
